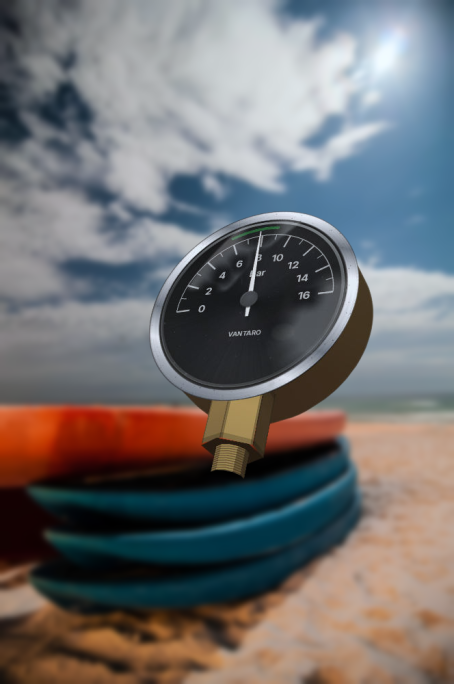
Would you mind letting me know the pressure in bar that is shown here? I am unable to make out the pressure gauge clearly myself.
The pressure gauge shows 8 bar
